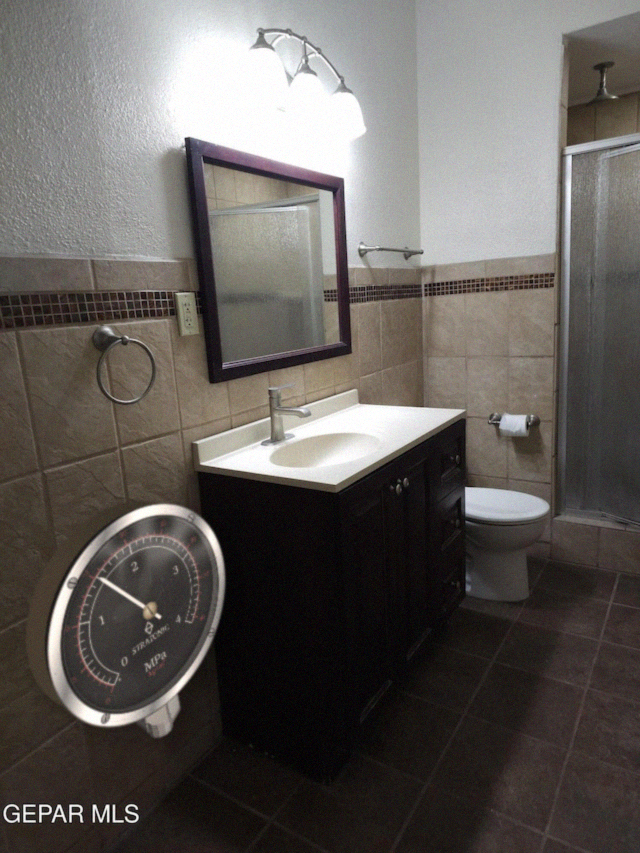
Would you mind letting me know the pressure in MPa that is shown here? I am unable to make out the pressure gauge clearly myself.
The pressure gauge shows 1.5 MPa
